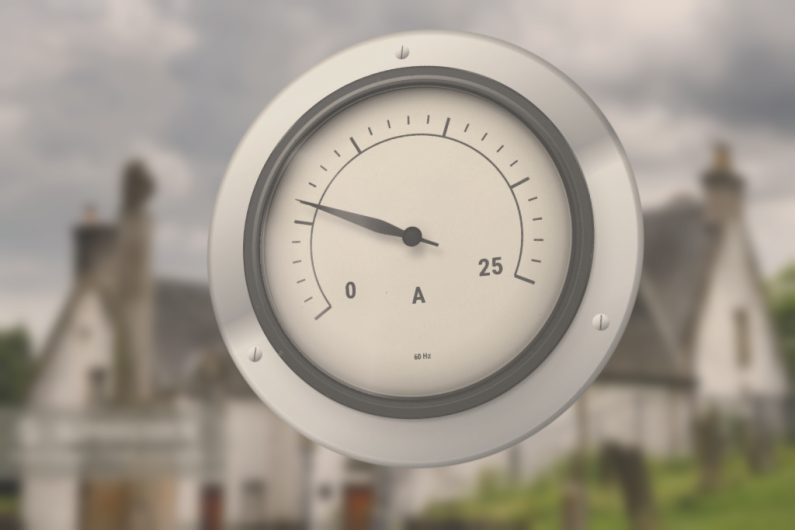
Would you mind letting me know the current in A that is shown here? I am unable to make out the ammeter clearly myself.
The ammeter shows 6 A
